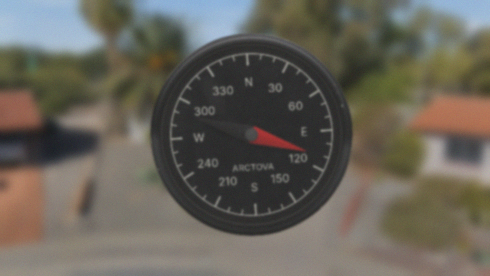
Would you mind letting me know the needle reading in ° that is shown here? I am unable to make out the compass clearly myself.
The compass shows 110 °
